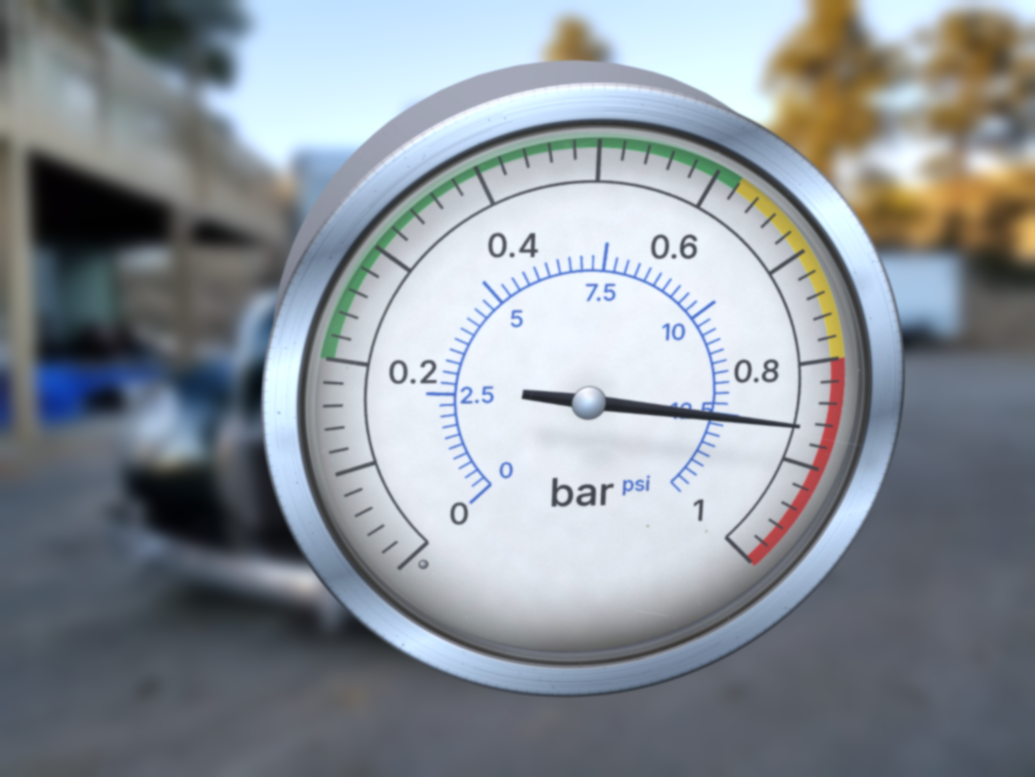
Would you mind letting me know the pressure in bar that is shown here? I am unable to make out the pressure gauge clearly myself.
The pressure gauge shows 0.86 bar
